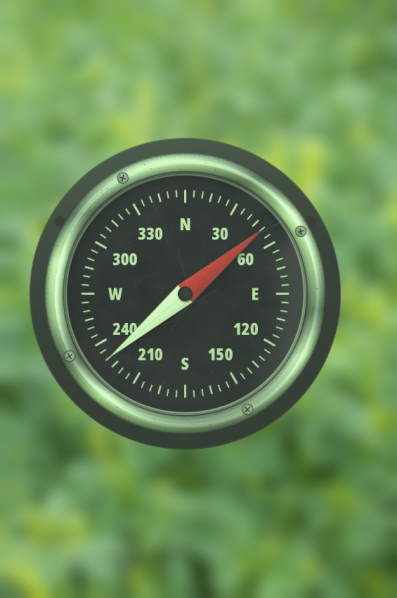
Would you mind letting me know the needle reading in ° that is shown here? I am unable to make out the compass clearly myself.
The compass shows 50 °
